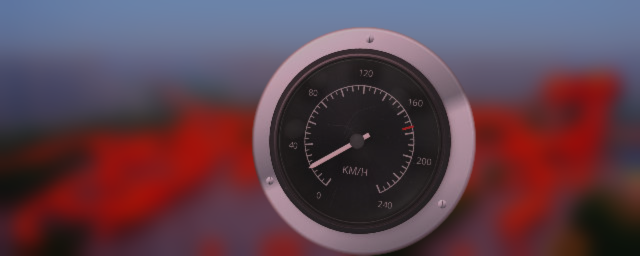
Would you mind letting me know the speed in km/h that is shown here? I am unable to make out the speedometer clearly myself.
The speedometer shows 20 km/h
